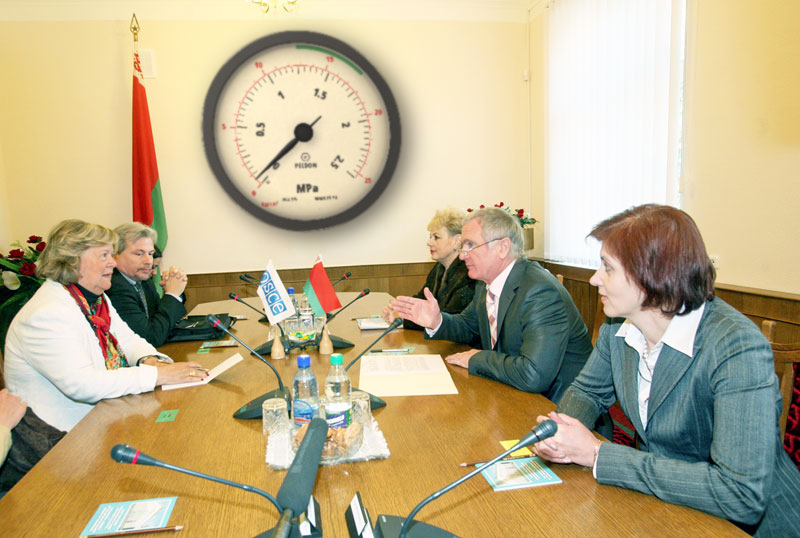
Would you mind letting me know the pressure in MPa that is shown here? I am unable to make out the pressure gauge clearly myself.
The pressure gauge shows 0.05 MPa
